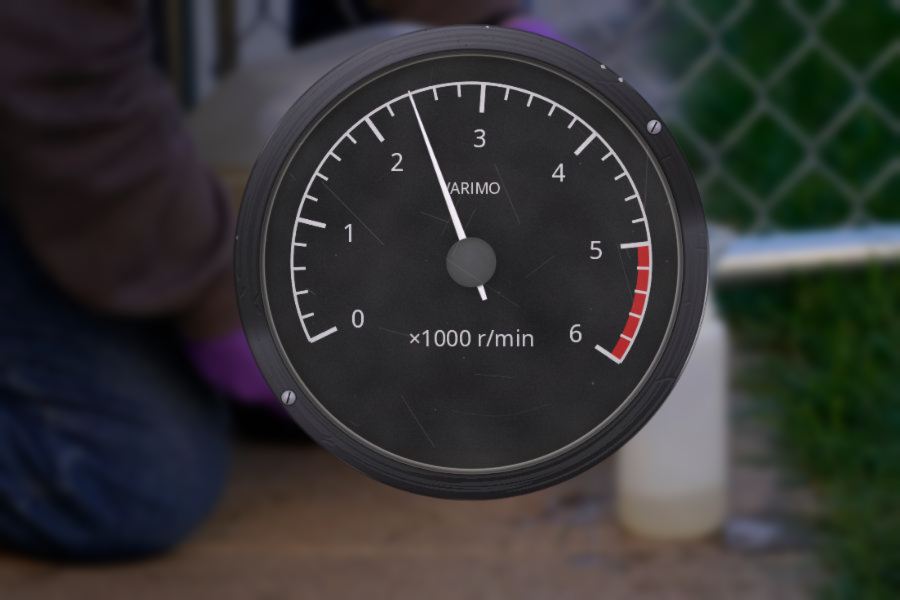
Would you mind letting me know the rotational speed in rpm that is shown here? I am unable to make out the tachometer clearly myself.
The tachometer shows 2400 rpm
